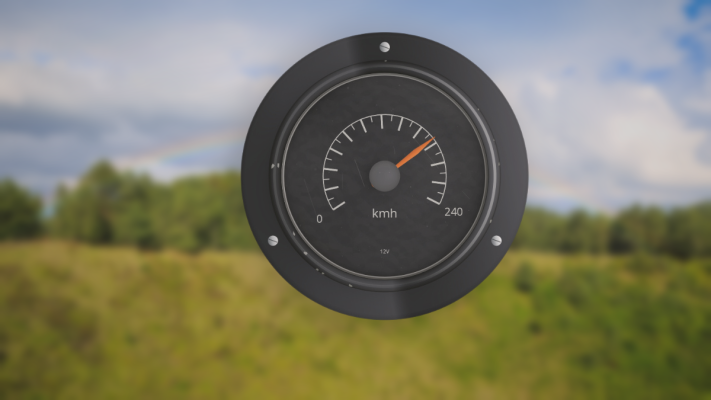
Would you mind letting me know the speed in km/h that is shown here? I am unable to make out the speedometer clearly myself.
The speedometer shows 175 km/h
